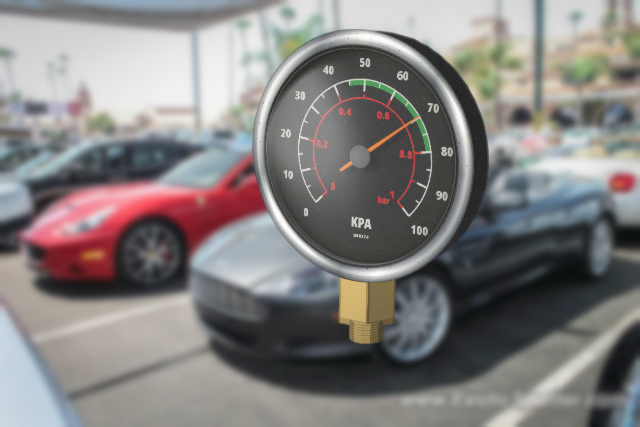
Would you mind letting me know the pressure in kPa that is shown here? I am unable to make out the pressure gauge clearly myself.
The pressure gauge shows 70 kPa
